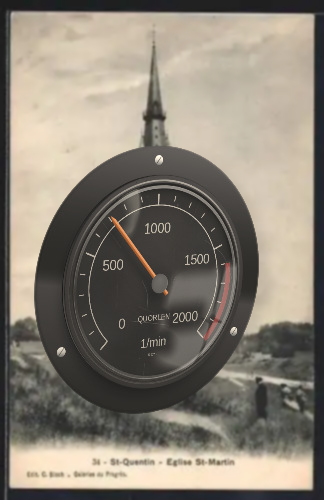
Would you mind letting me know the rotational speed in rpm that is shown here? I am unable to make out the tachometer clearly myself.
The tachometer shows 700 rpm
